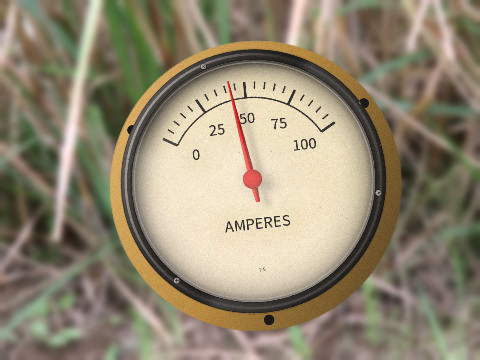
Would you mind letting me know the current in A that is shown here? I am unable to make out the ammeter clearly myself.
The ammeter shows 42.5 A
